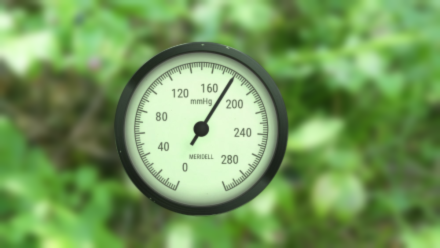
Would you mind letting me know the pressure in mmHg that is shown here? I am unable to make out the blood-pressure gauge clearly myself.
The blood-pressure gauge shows 180 mmHg
